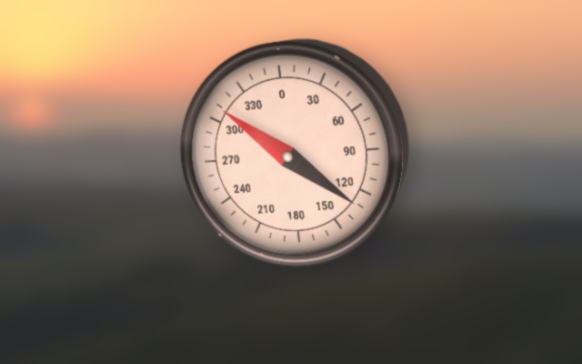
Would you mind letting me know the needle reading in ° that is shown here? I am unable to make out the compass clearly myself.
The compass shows 310 °
